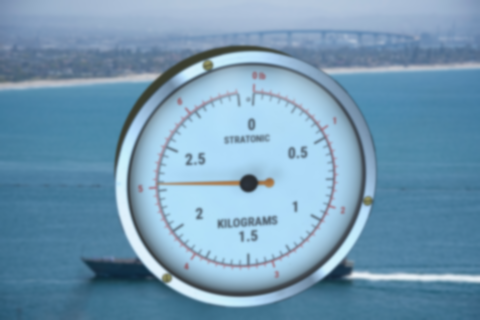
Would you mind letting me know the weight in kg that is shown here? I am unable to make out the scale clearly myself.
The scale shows 2.3 kg
